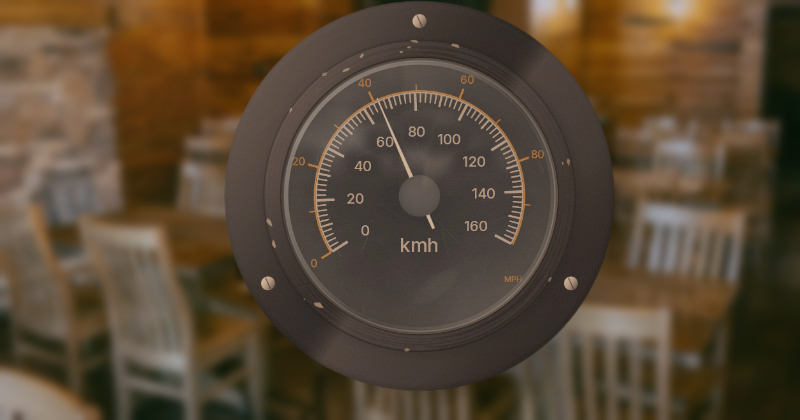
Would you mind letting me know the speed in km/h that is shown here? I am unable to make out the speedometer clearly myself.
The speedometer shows 66 km/h
